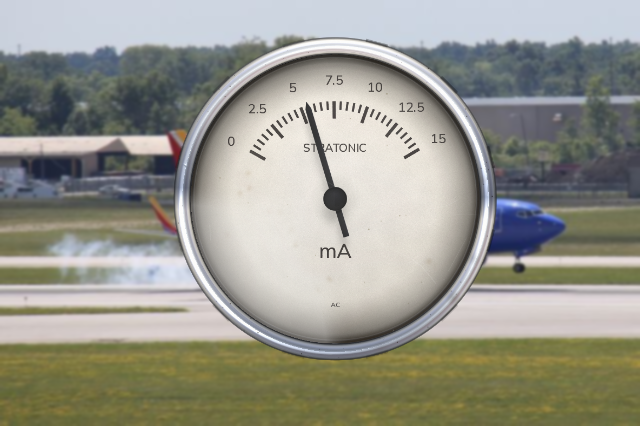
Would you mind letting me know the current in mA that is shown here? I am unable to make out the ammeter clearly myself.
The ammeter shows 5.5 mA
